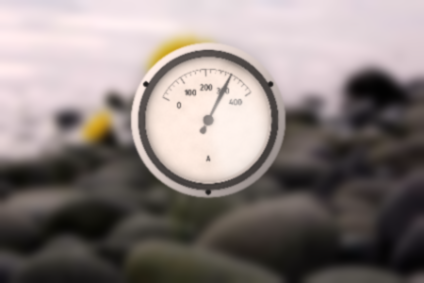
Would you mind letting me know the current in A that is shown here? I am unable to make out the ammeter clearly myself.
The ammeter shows 300 A
